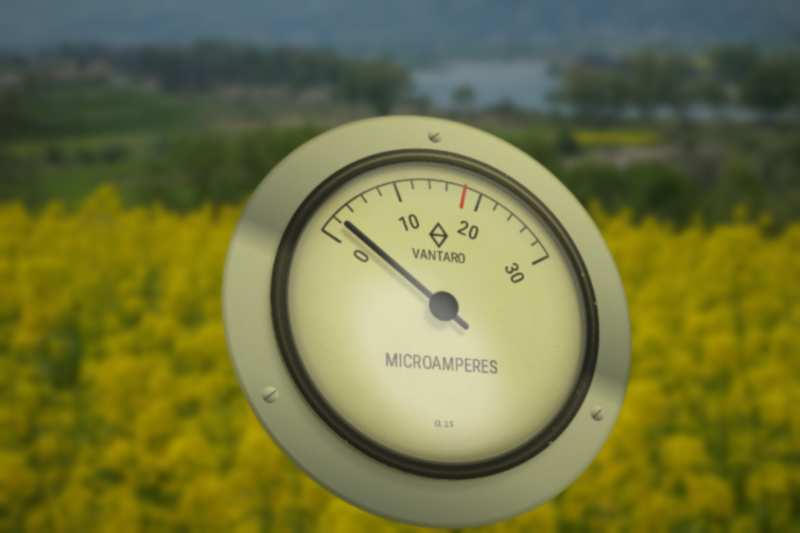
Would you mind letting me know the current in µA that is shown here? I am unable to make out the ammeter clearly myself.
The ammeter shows 2 µA
